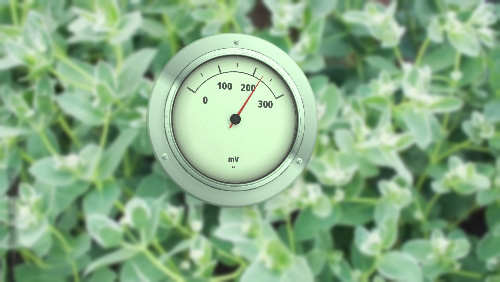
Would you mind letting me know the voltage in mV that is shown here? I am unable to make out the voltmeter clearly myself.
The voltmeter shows 225 mV
